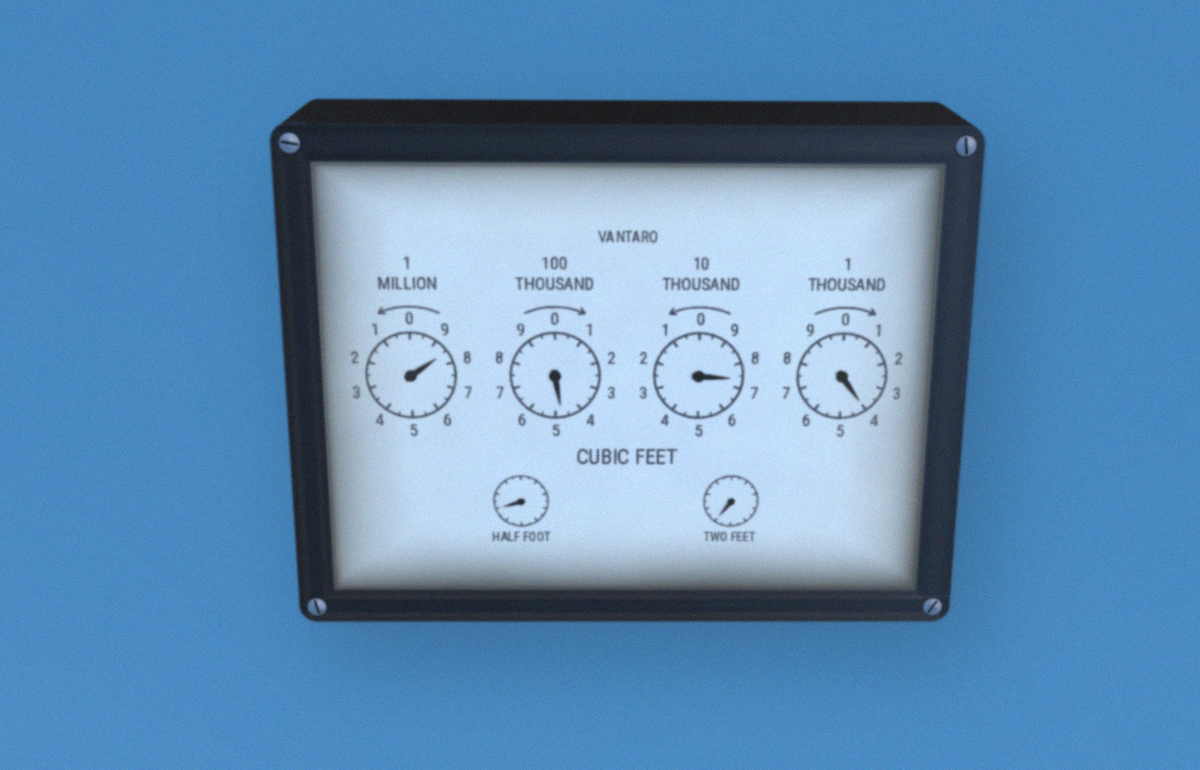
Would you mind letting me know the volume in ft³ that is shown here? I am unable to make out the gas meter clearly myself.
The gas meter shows 847400 ft³
